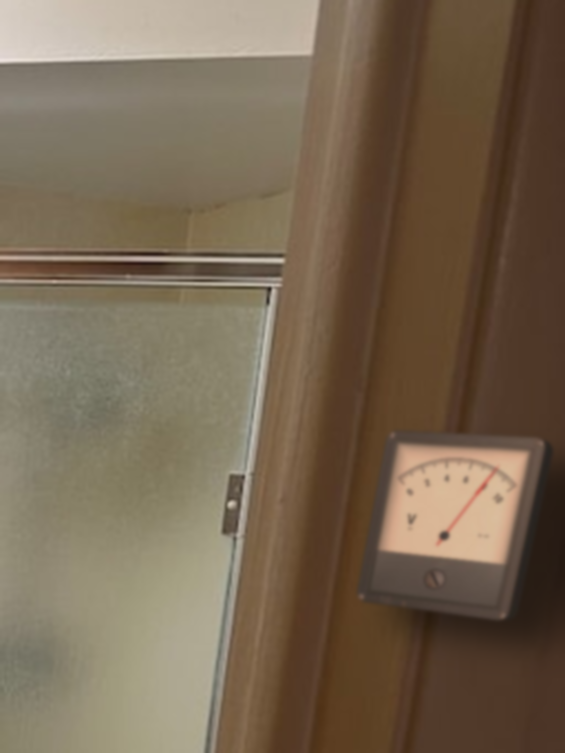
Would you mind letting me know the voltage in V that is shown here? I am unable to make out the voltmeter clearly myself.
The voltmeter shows 8 V
